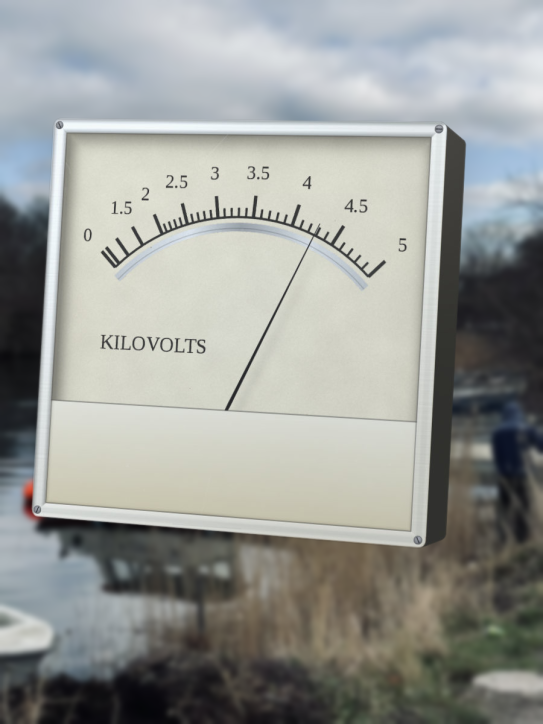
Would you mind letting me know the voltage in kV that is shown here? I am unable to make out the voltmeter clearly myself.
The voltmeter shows 4.3 kV
